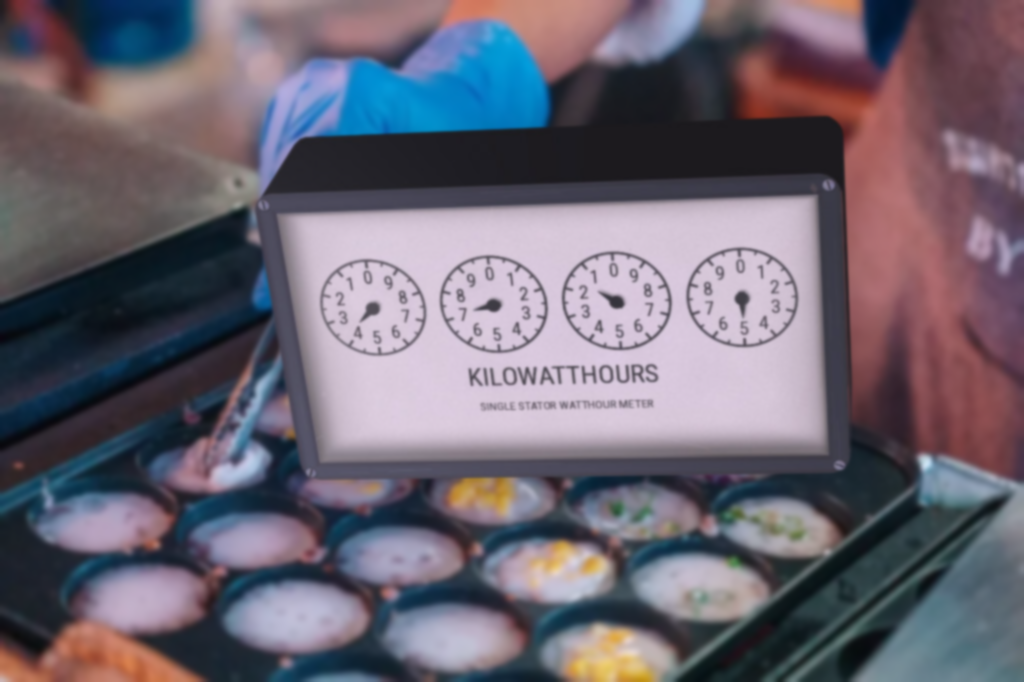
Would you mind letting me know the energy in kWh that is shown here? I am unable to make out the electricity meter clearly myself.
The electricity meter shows 3715 kWh
